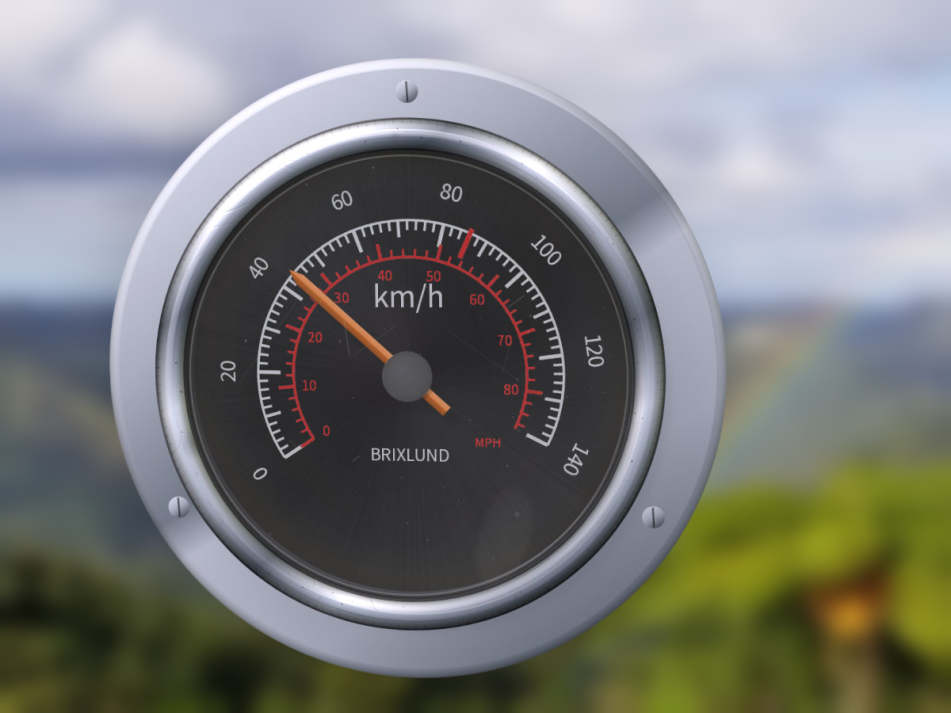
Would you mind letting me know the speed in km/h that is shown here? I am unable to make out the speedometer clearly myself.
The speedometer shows 44 km/h
